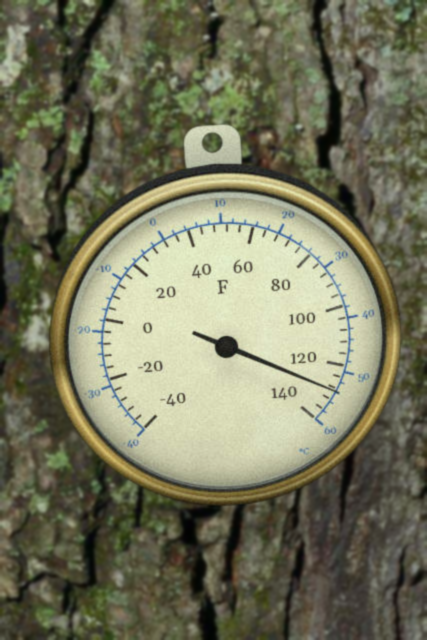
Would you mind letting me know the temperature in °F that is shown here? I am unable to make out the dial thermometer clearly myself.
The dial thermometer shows 128 °F
